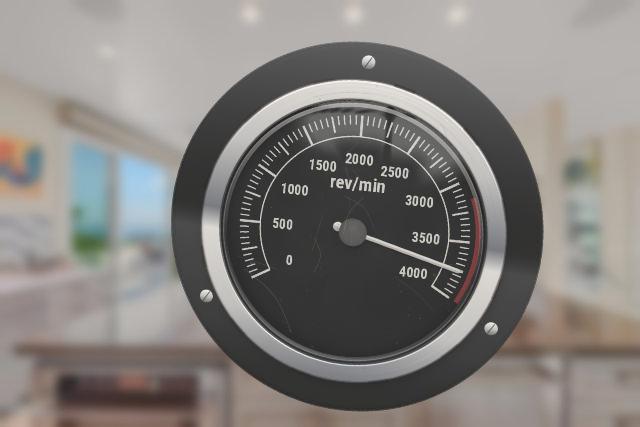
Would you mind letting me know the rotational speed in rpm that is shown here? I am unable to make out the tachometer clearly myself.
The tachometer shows 3750 rpm
